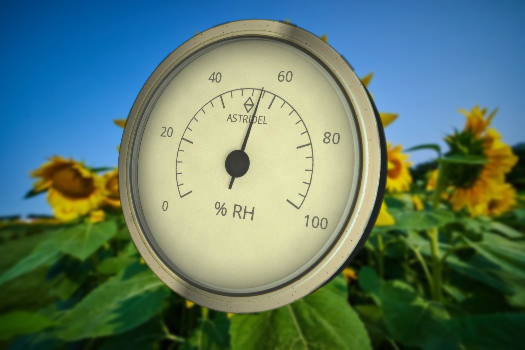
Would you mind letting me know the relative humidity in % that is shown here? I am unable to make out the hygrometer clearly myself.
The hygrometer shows 56 %
